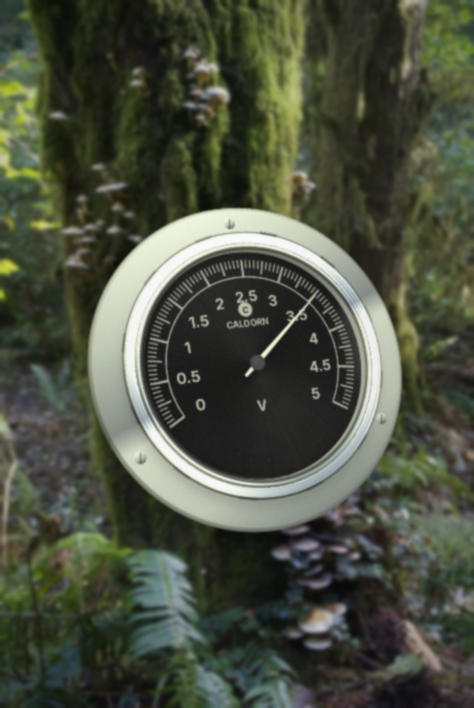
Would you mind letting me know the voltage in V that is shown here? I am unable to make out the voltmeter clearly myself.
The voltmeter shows 3.5 V
